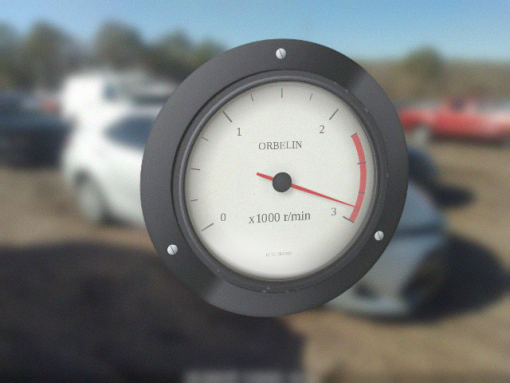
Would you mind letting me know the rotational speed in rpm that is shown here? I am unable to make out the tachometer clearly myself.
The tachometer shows 2875 rpm
